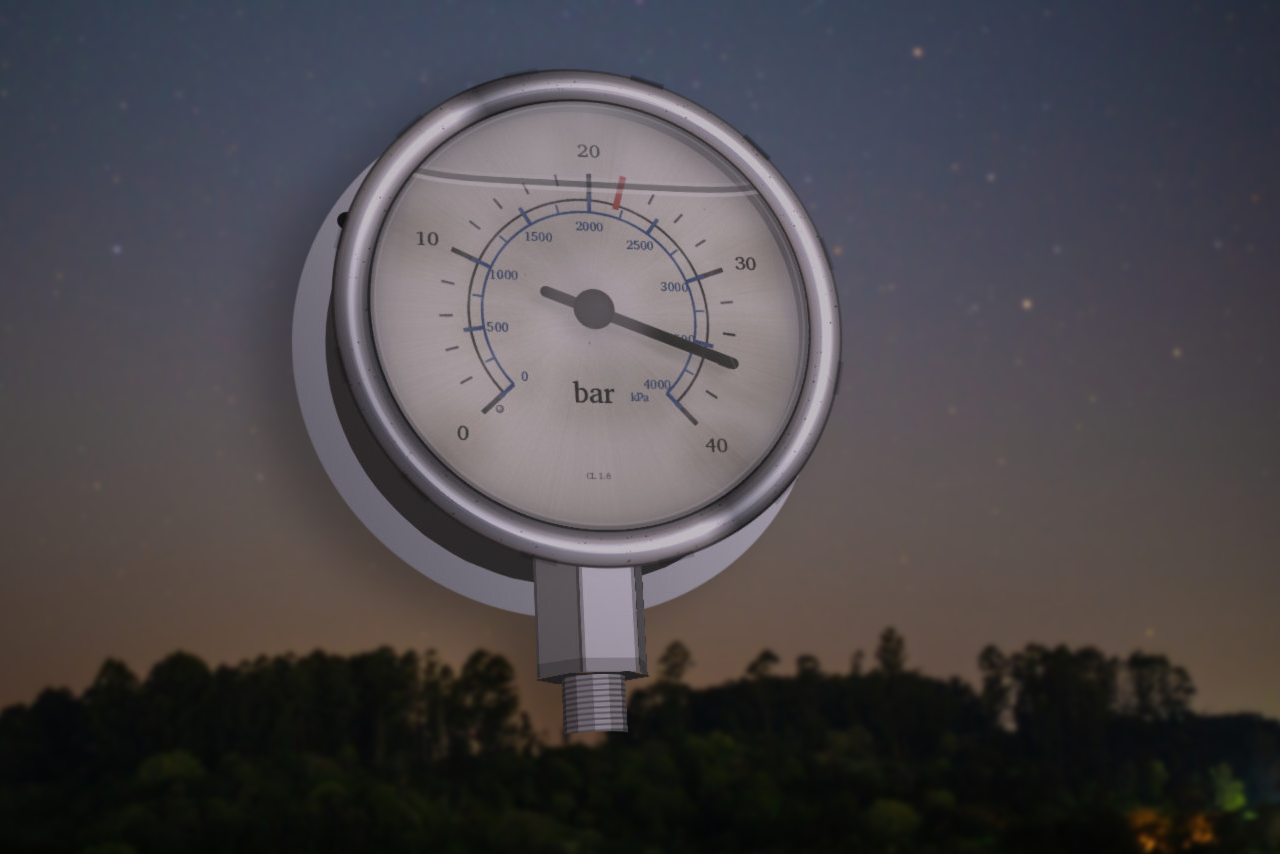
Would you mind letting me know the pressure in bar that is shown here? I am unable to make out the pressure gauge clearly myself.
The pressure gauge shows 36 bar
